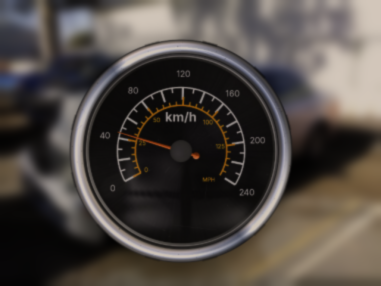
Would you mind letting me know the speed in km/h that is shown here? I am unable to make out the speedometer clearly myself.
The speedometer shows 45 km/h
